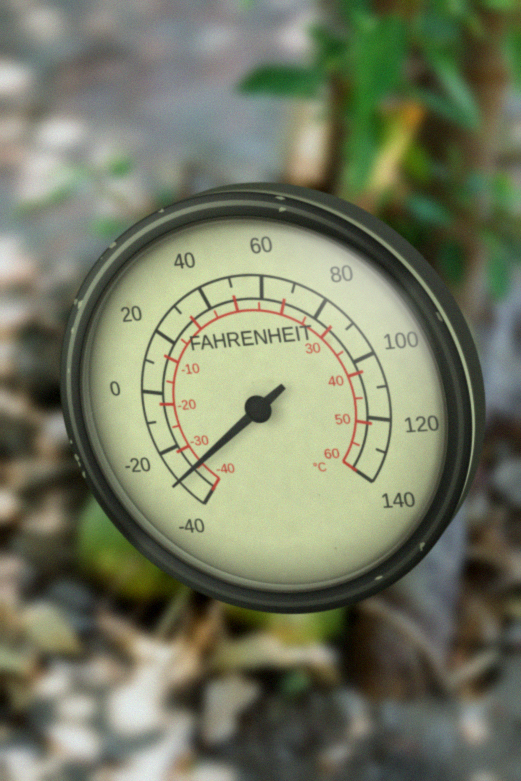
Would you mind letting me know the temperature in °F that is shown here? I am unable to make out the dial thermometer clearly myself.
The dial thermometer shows -30 °F
